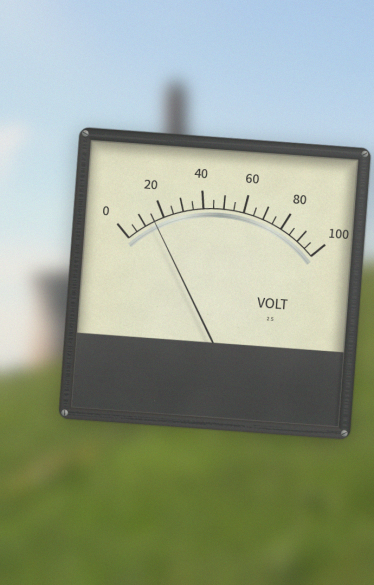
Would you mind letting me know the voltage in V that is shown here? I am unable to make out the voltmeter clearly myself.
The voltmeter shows 15 V
